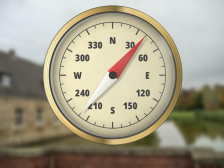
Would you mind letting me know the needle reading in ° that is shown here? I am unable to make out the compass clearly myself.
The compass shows 40 °
